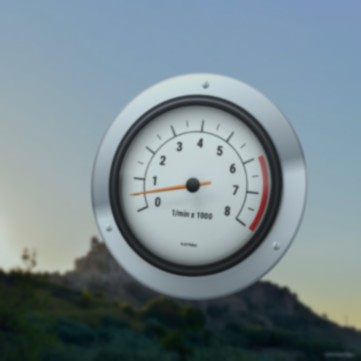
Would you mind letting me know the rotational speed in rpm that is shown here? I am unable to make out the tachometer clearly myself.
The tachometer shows 500 rpm
